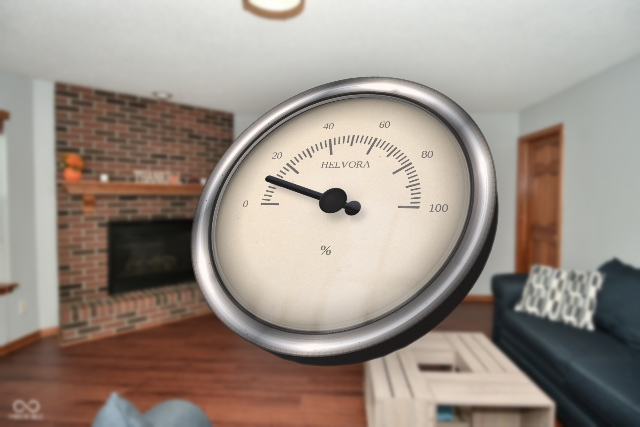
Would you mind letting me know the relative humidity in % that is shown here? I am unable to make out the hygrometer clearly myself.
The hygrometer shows 10 %
